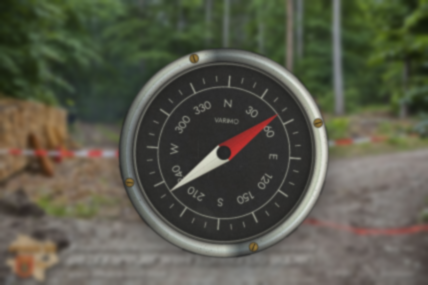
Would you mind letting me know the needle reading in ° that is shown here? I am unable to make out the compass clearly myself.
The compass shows 50 °
